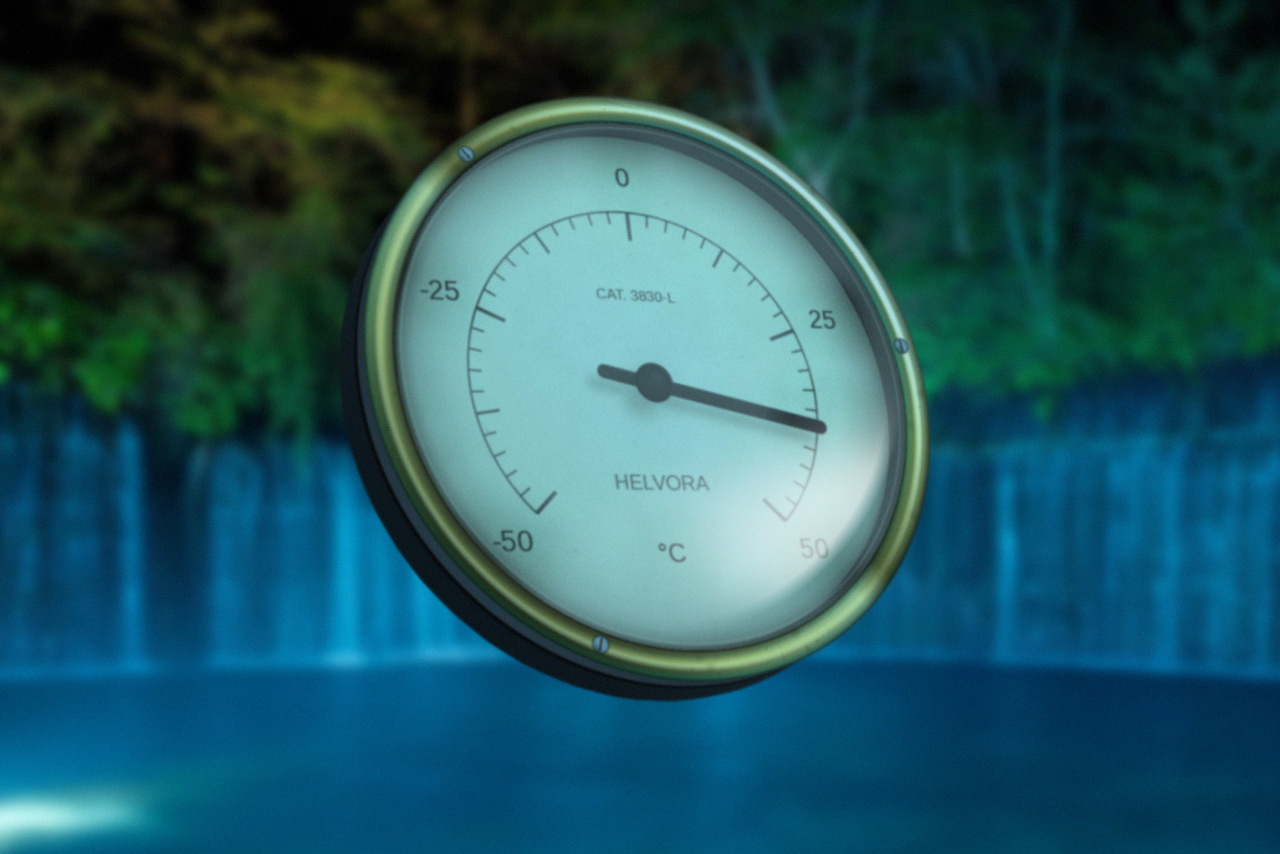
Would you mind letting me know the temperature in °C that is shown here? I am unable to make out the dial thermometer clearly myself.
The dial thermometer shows 37.5 °C
